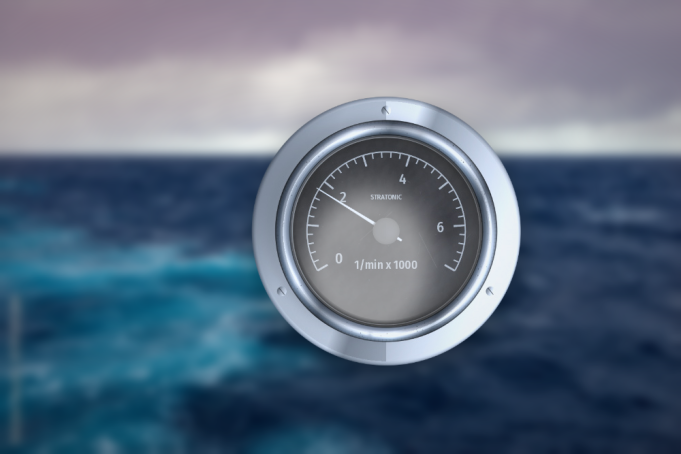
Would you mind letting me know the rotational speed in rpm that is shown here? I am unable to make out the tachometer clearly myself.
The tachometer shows 1800 rpm
